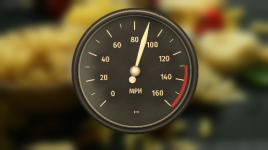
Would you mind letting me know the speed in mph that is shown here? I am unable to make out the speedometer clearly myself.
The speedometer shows 90 mph
